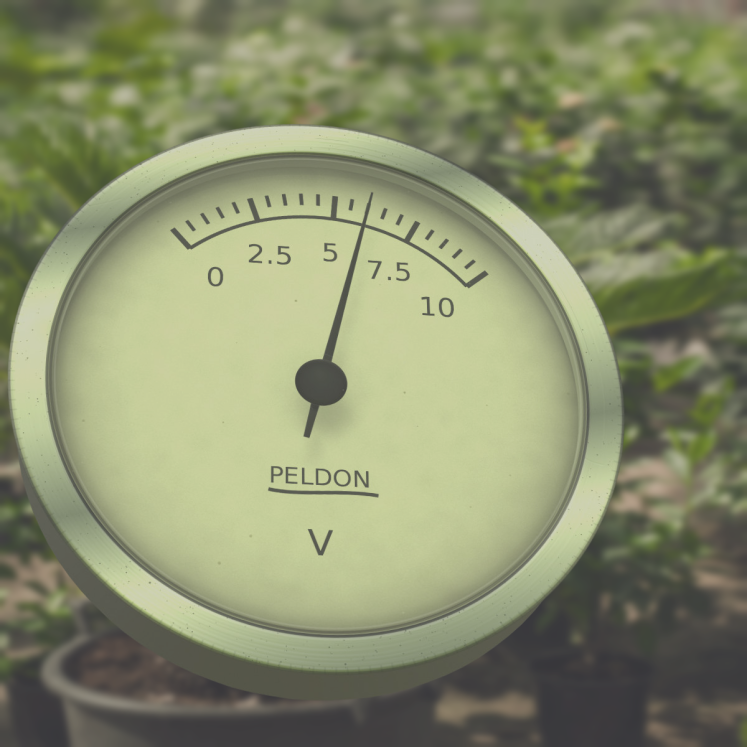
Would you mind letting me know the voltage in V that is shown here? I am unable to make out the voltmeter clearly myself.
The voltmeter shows 6 V
